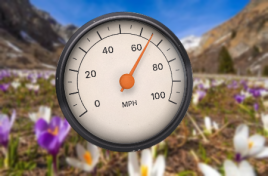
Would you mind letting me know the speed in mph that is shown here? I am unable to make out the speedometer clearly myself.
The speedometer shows 65 mph
